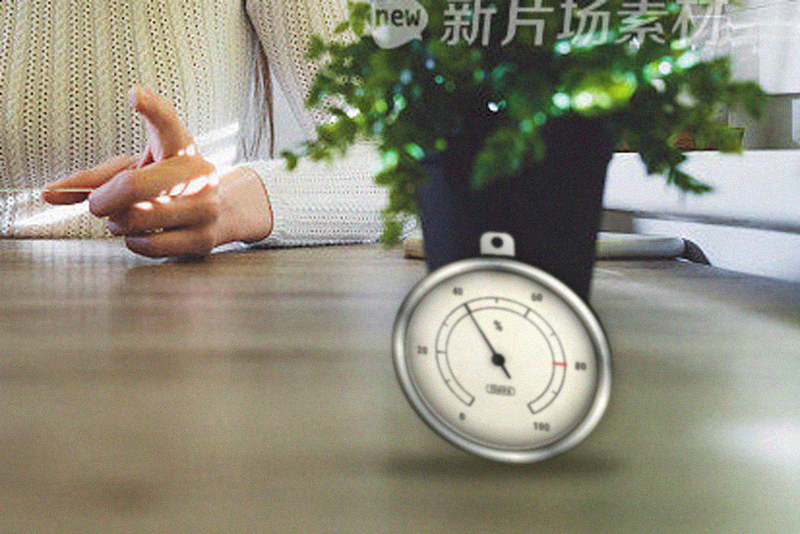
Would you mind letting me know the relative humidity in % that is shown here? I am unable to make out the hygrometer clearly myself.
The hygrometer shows 40 %
